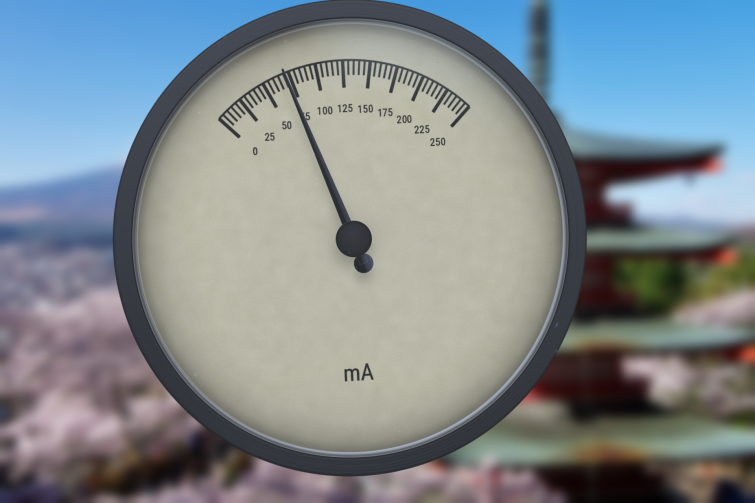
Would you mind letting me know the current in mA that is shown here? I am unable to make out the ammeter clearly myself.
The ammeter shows 70 mA
